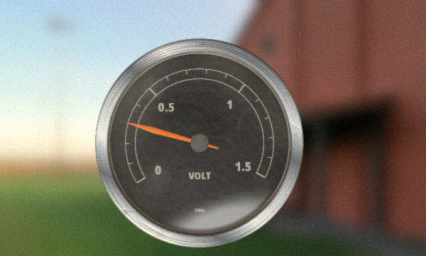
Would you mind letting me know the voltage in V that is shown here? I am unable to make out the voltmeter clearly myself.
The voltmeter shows 0.3 V
